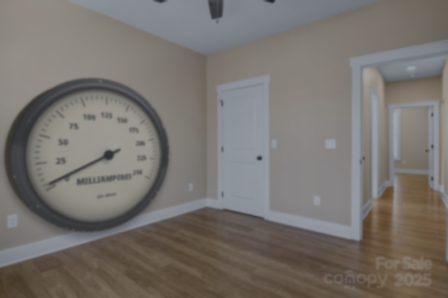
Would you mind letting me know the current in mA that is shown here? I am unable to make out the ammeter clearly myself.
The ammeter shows 5 mA
